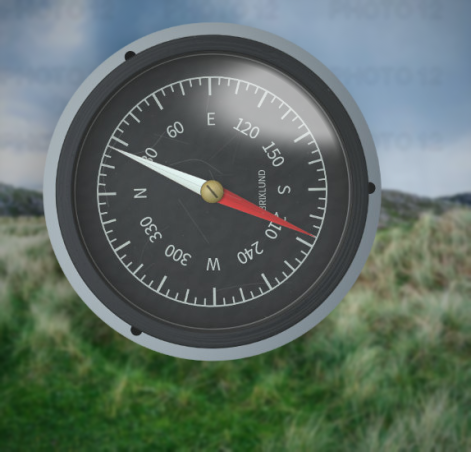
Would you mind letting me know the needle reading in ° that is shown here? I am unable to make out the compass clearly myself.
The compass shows 205 °
